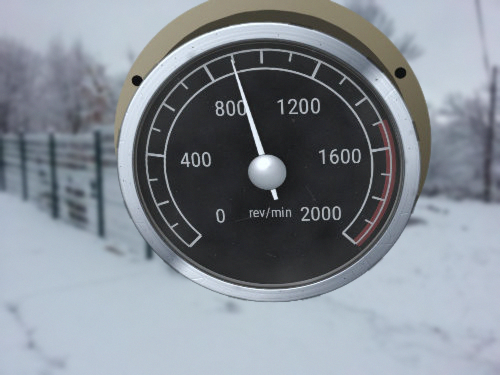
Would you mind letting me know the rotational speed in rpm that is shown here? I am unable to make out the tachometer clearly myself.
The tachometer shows 900 rpm
